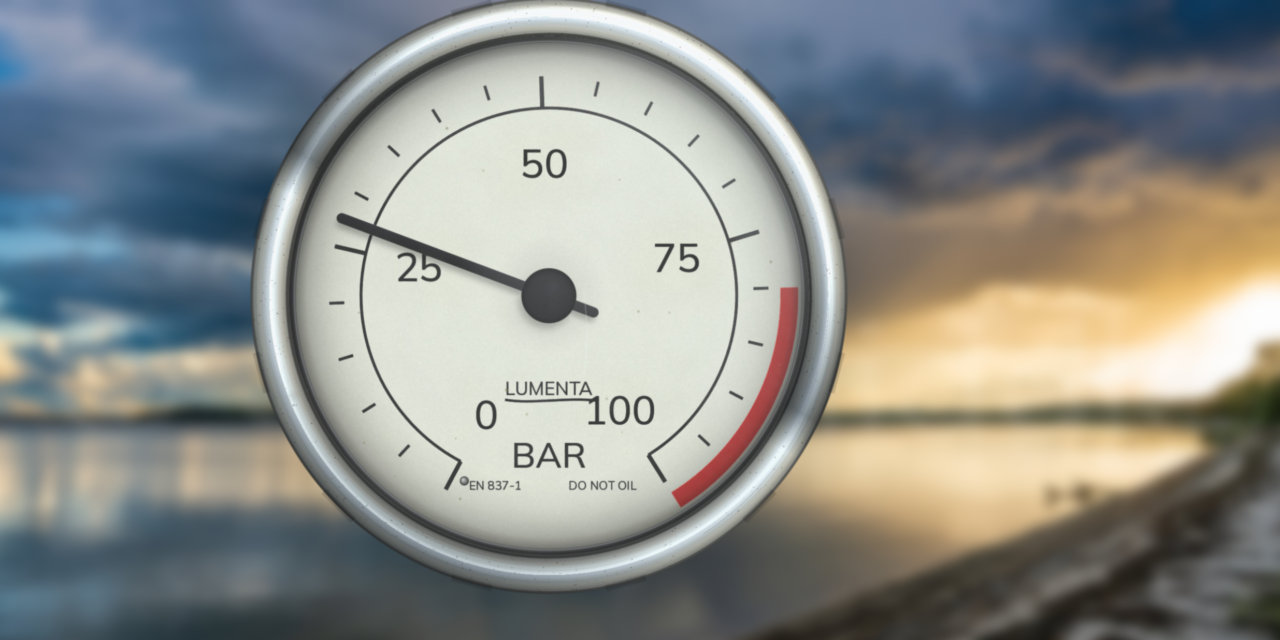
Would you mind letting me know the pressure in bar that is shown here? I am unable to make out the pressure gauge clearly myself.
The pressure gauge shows 27.5 bar
